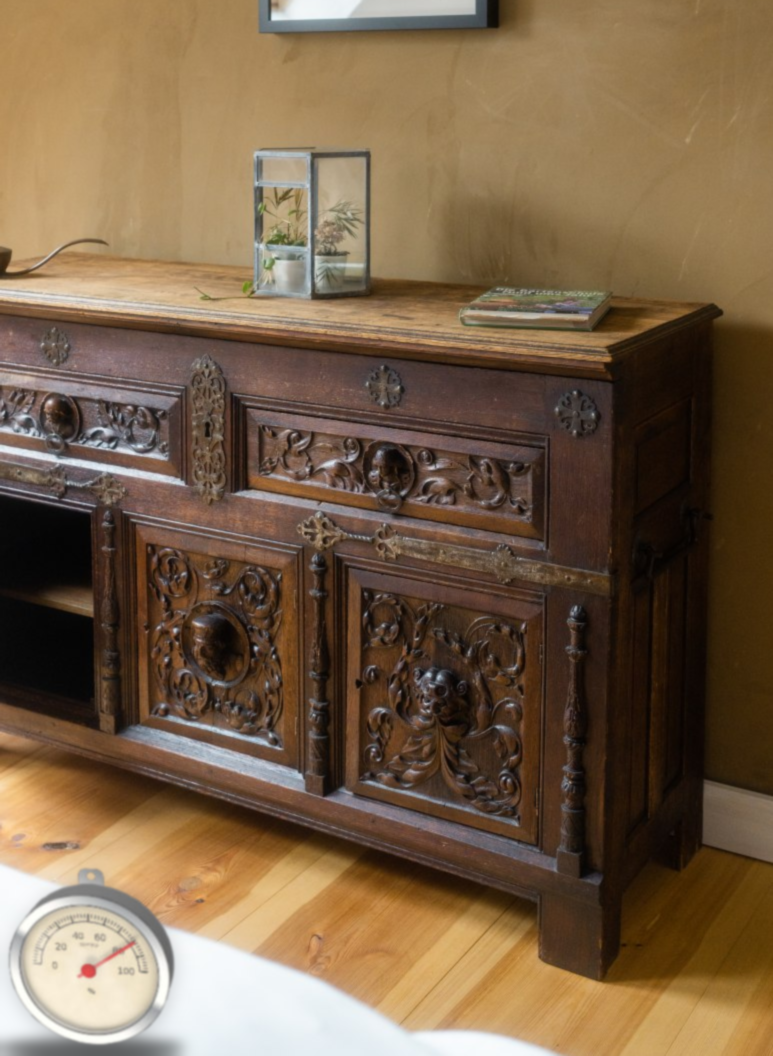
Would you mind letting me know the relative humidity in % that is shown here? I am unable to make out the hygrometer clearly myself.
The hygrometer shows 80 %
